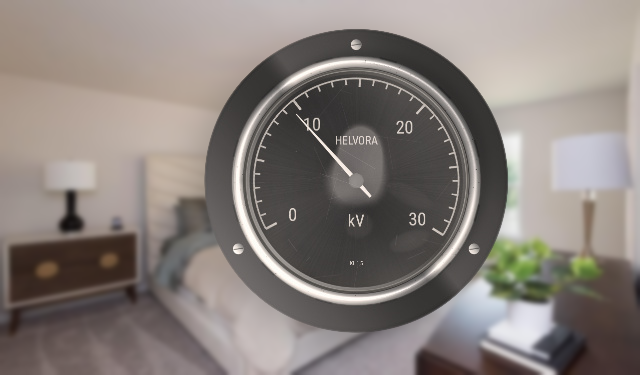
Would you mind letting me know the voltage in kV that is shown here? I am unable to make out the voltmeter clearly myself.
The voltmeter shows 9.5 kV
